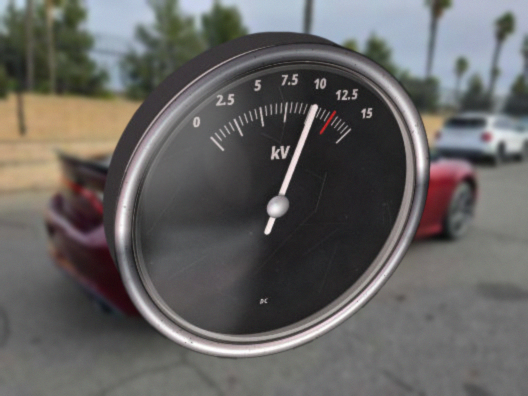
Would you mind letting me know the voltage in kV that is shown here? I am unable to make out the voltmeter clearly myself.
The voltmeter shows 10 kV
